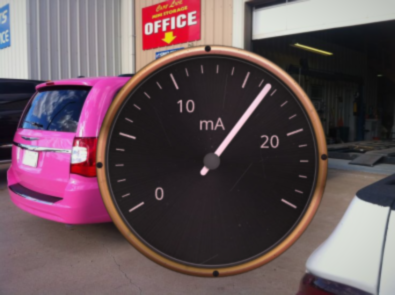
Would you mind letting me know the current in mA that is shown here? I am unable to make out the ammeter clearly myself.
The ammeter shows 16.5 mA
